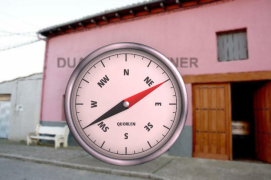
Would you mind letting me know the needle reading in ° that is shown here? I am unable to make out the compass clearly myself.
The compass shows 60 °
